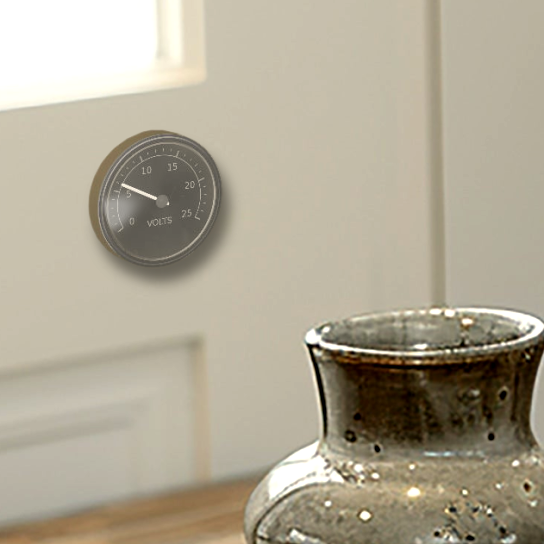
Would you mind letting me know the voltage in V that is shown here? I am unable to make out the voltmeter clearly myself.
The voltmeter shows 6 V
